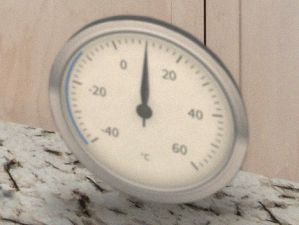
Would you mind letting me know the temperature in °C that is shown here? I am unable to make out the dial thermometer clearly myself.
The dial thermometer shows 10 °C
